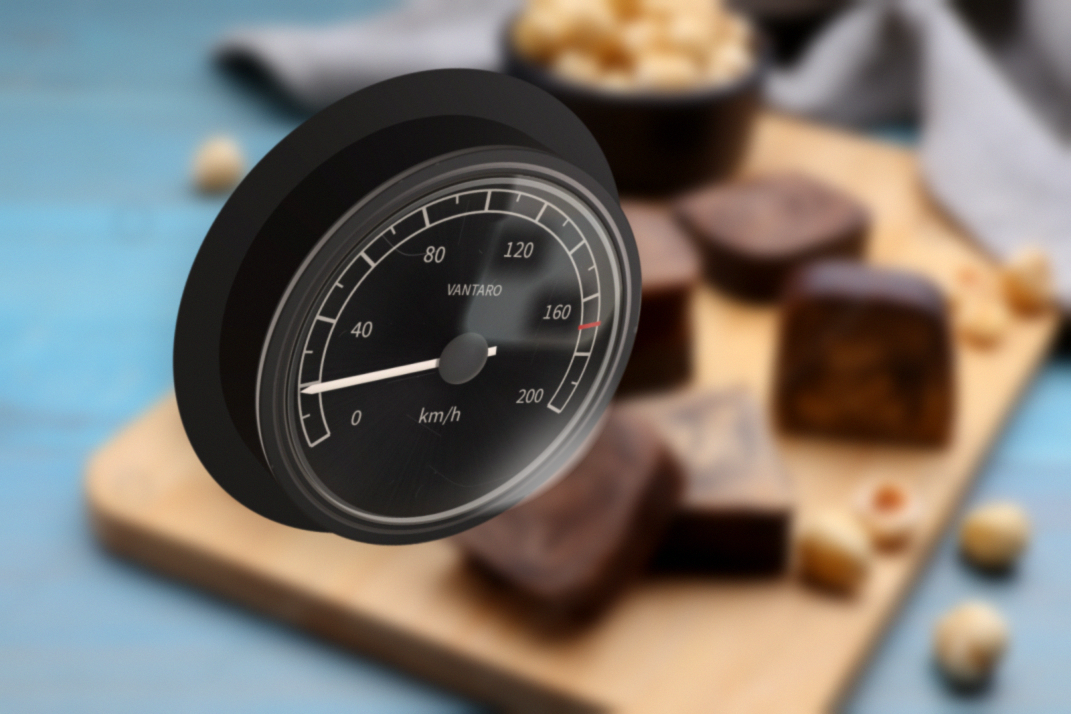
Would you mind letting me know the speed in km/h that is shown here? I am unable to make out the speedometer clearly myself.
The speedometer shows 20 km/h
